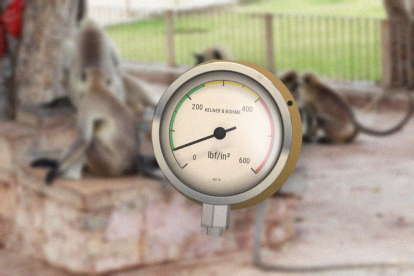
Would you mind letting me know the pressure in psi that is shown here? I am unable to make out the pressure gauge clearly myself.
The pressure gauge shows 50 psi
